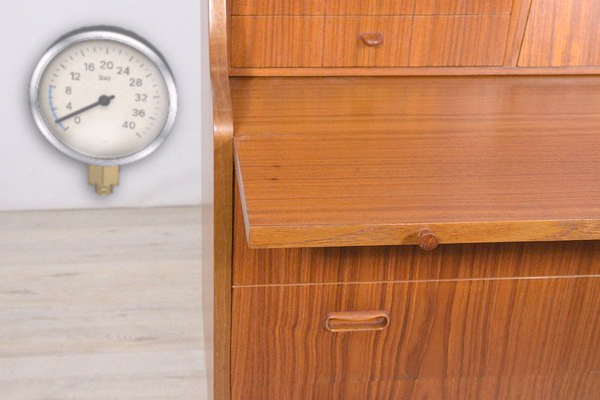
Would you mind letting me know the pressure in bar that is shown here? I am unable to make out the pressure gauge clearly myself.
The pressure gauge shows 2 bar
